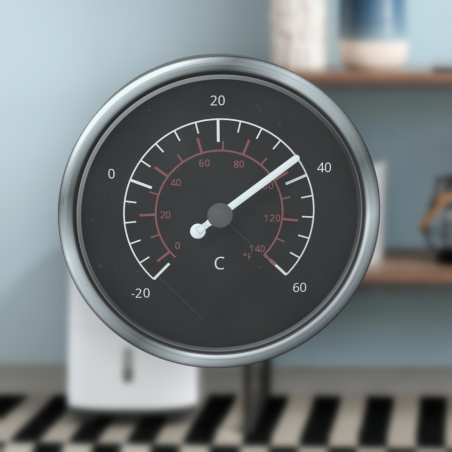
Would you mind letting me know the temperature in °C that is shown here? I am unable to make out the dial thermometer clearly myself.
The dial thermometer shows 36 °C
